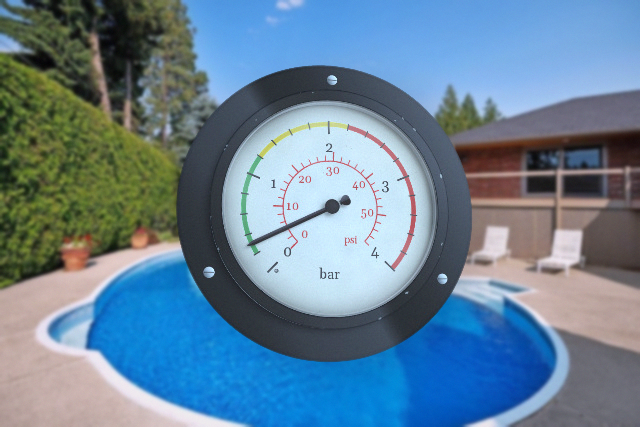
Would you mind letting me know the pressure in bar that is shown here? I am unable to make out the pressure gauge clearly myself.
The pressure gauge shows 0.3 bar
